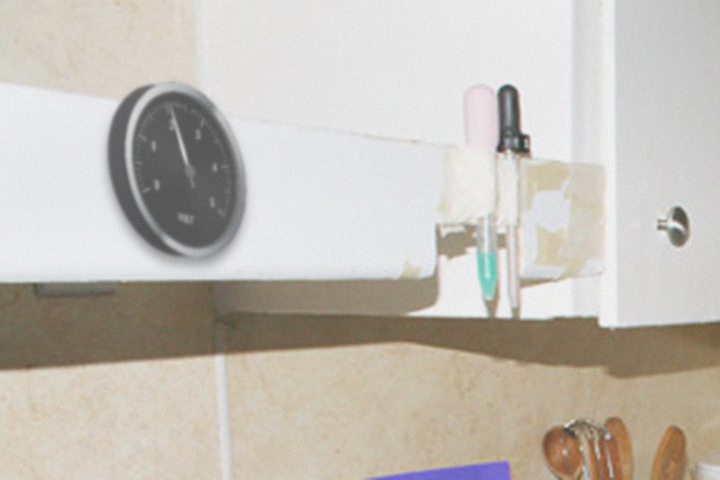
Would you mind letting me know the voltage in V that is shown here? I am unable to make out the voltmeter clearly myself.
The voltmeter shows 2 V
